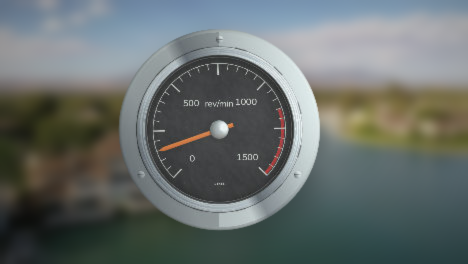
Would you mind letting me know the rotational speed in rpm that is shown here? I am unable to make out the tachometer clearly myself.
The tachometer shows 150 rpm
